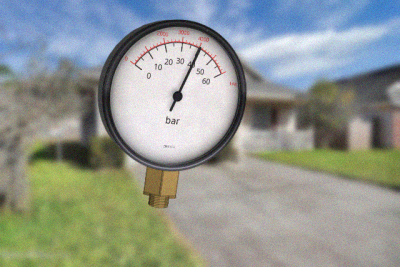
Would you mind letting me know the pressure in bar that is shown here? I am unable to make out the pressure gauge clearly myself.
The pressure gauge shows 40 bar
